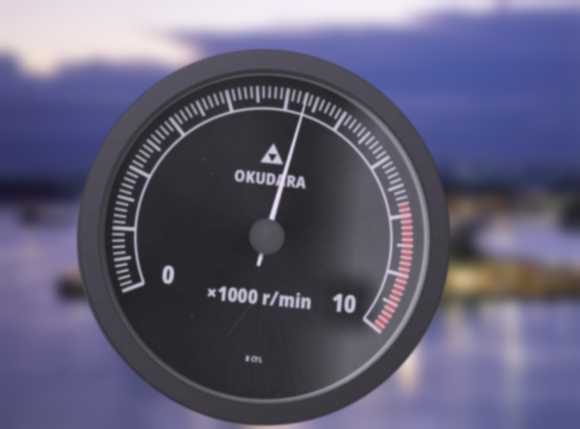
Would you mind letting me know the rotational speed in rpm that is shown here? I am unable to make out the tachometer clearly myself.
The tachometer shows 5300 rpm
